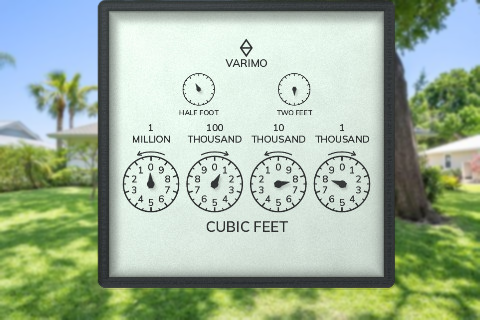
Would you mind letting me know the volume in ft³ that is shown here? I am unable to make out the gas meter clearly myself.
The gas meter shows 7800 ft³
